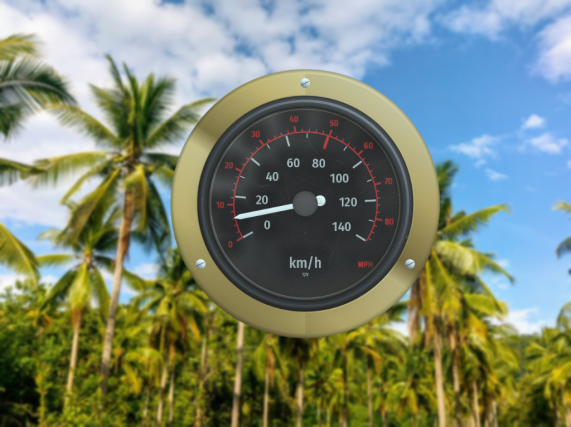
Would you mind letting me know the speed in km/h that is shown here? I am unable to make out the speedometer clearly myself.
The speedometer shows 10 km/h
